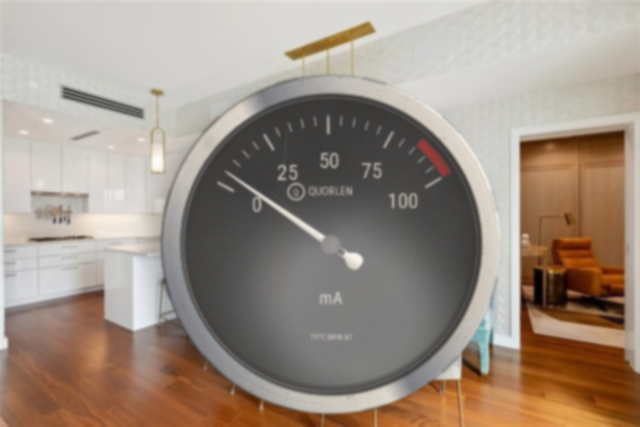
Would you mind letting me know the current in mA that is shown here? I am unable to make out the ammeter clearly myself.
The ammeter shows 5 mA
